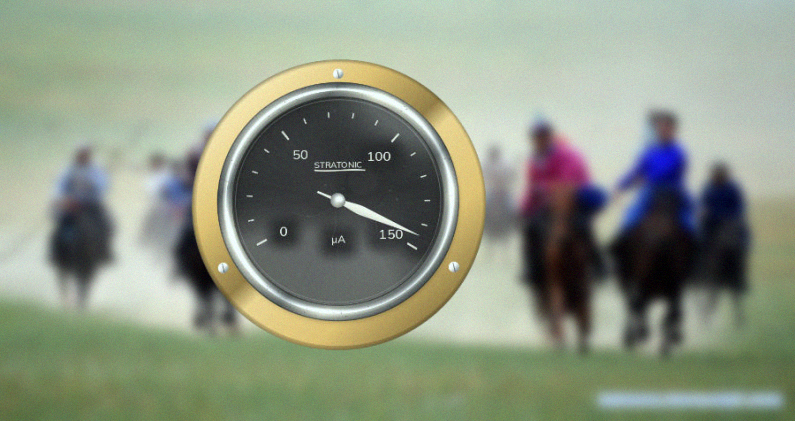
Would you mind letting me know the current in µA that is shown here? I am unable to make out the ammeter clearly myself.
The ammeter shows 145 µA
